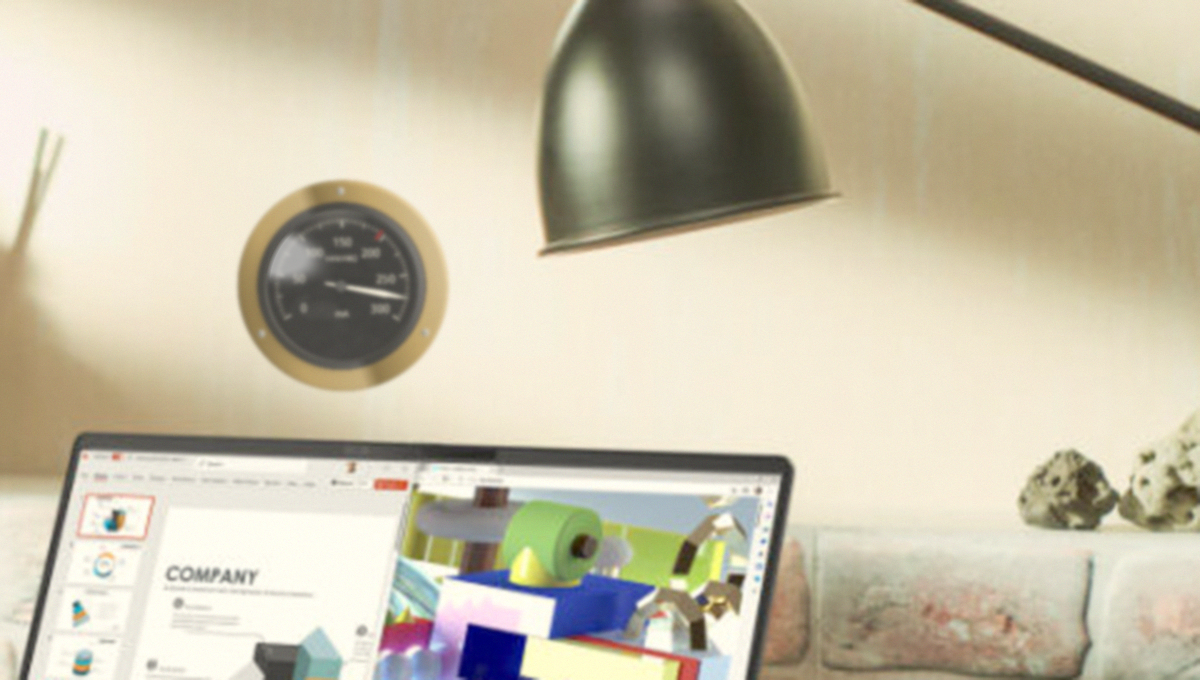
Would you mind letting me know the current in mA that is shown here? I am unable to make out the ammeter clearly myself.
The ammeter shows 275 mA
